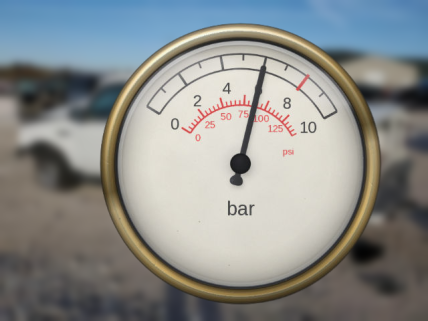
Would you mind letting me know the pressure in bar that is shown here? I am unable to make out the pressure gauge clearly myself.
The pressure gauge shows 6 bar
